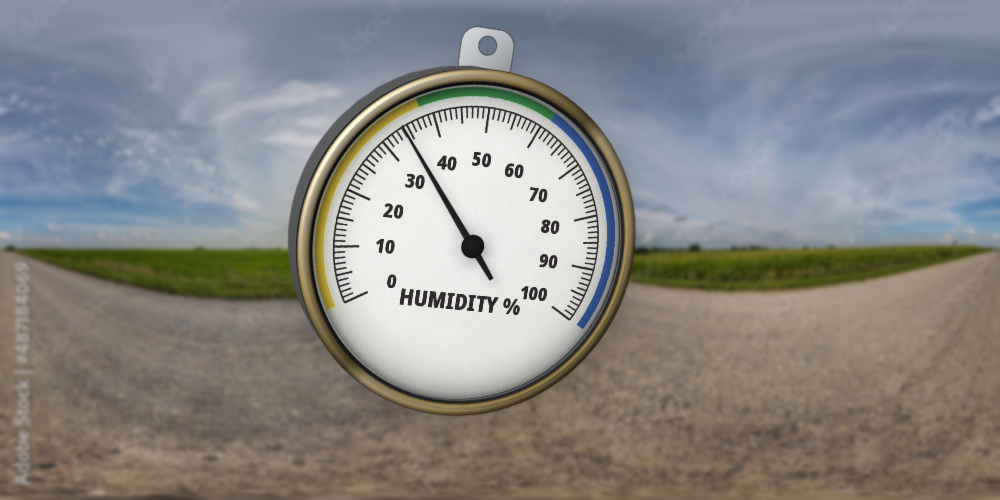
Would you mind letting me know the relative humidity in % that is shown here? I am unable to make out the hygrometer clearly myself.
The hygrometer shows 34 %
